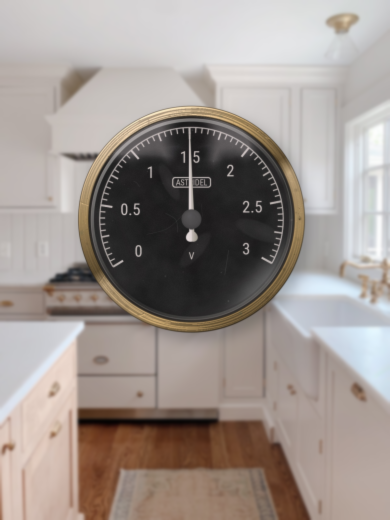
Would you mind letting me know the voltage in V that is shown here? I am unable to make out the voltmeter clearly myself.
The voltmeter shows 1.5 V
